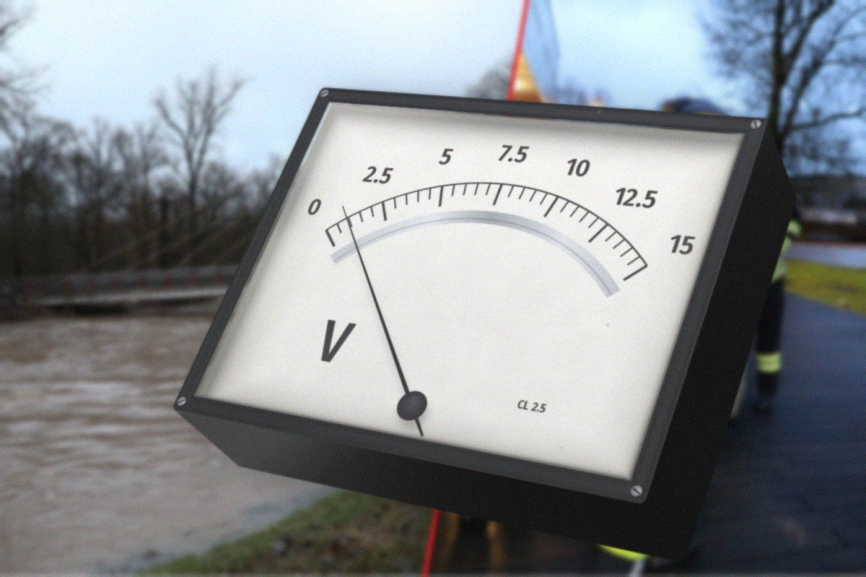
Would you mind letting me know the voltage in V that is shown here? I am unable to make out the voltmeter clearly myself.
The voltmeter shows 1 V
